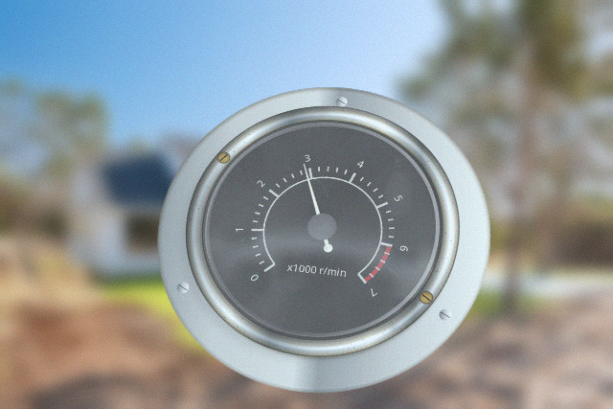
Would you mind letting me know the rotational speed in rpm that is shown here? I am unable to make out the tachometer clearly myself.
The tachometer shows 2900 rpm
